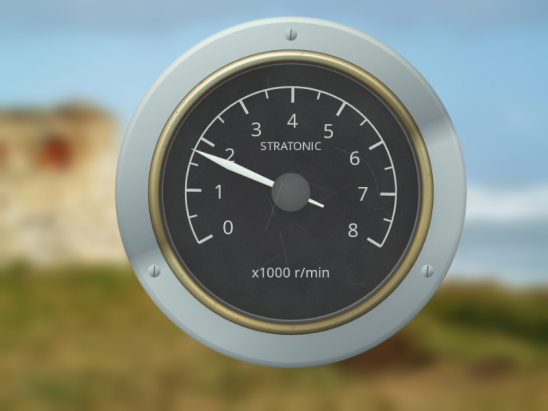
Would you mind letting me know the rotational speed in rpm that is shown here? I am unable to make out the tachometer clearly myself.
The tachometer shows 1750 rpm
